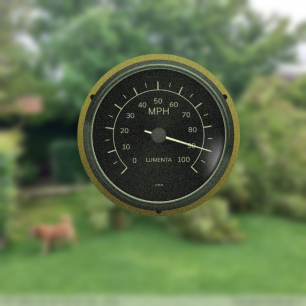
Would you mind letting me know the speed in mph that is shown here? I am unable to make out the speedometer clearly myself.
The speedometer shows 90 mph
